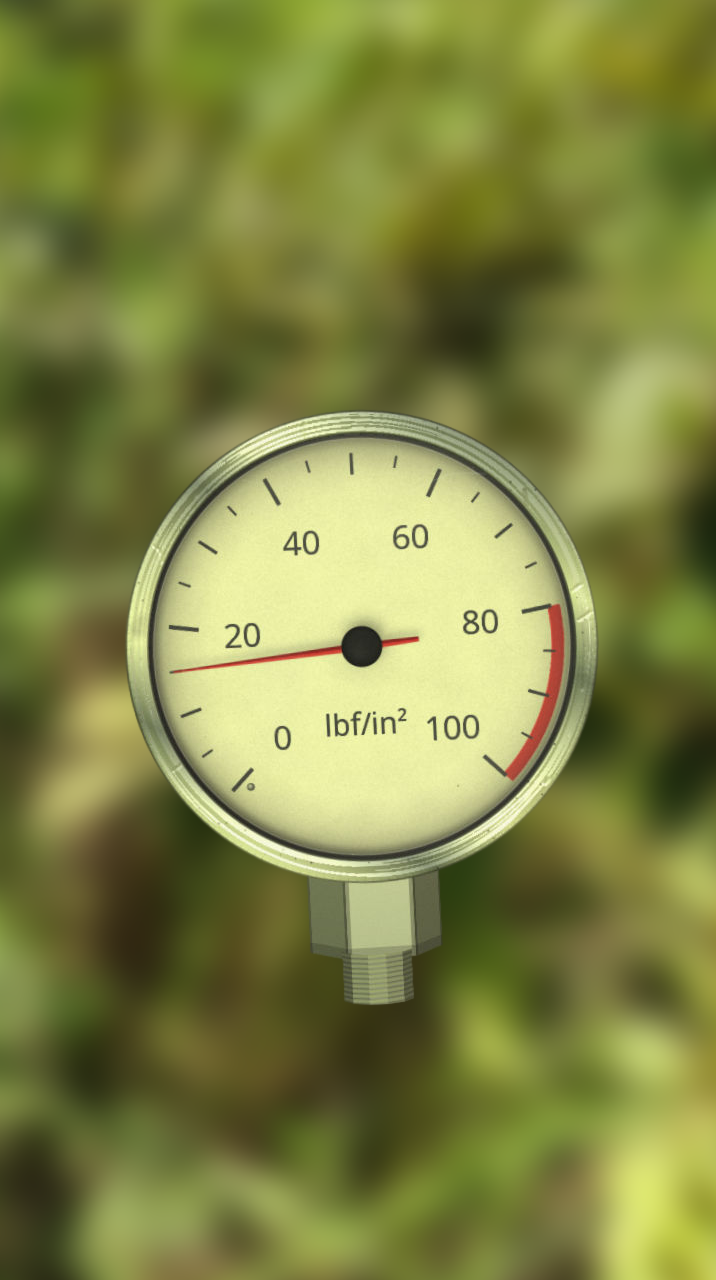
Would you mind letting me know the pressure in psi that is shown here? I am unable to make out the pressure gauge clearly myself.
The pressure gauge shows 15 psi
